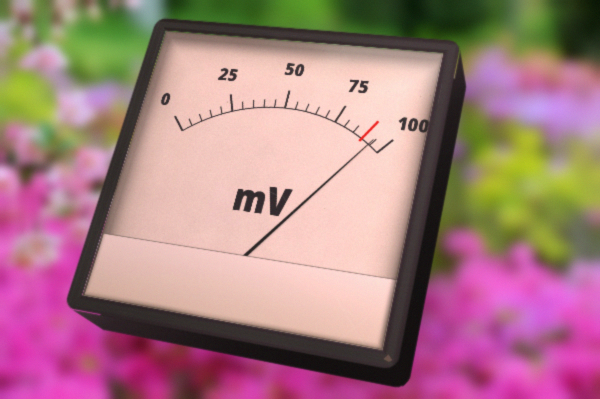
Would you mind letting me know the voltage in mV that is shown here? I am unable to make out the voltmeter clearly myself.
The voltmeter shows 95 mV
